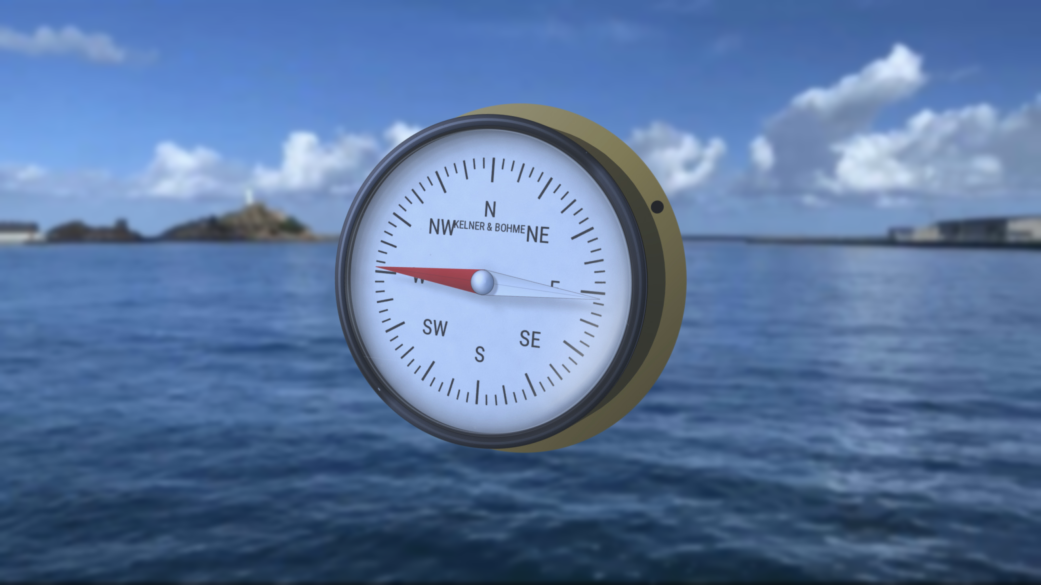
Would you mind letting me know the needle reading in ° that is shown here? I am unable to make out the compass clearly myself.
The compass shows 272.5 °
